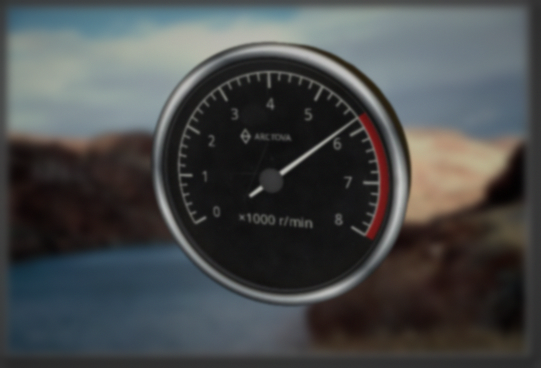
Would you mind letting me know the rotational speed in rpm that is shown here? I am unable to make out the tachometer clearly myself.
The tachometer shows 5800 rpm
